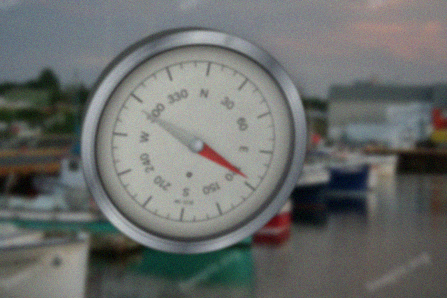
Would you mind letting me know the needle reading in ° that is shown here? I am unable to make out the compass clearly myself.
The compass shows 115 °
